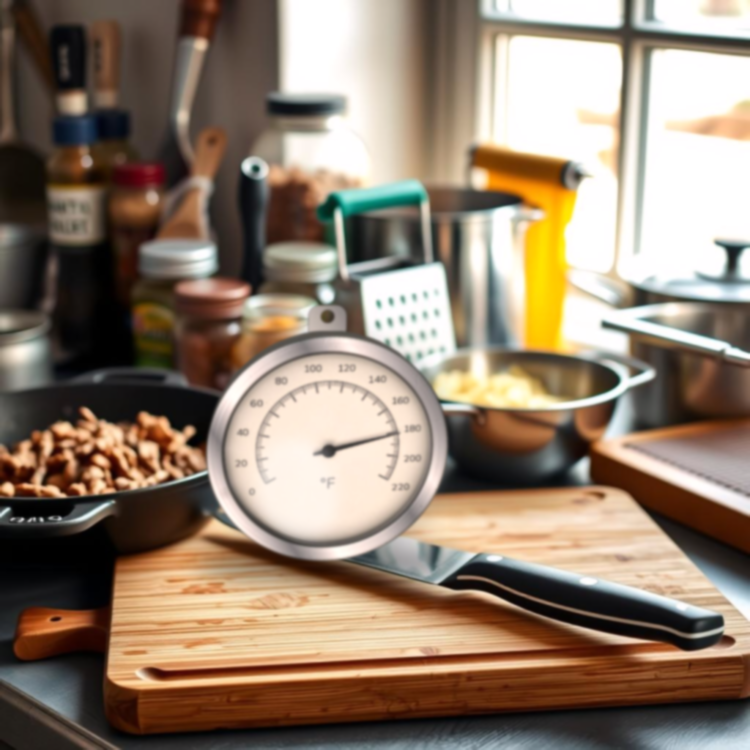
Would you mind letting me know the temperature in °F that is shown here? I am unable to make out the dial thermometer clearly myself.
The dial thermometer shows 180 °F
